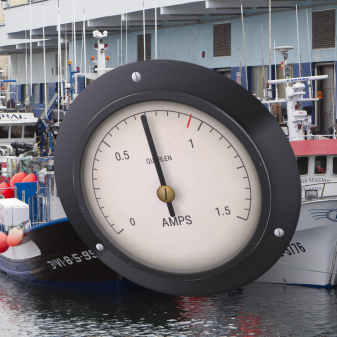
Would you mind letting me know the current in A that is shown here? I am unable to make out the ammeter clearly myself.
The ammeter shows 0.75 A
